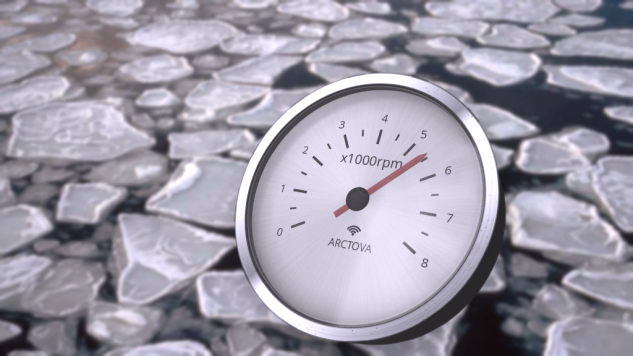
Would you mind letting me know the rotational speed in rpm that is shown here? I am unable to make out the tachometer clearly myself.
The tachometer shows 5500 rpm
